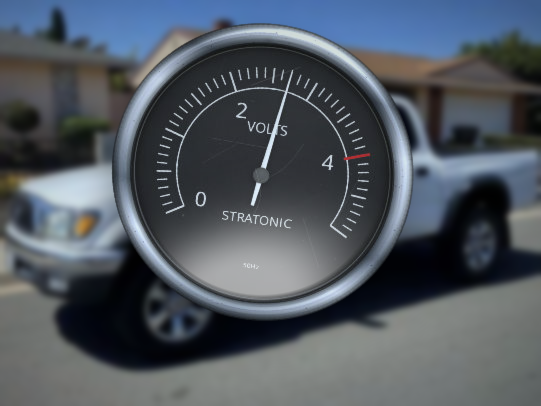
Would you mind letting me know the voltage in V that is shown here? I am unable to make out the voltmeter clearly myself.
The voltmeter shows 2.7 V
